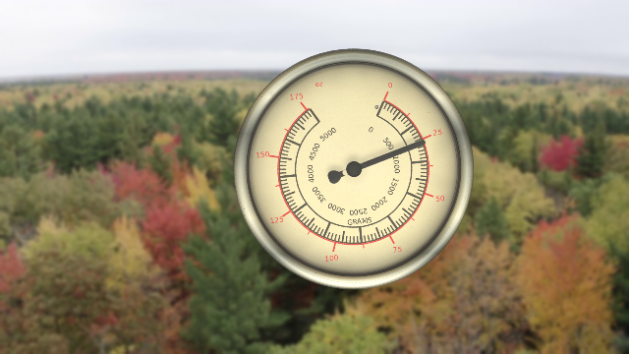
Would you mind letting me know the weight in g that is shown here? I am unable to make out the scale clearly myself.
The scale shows 750 g
